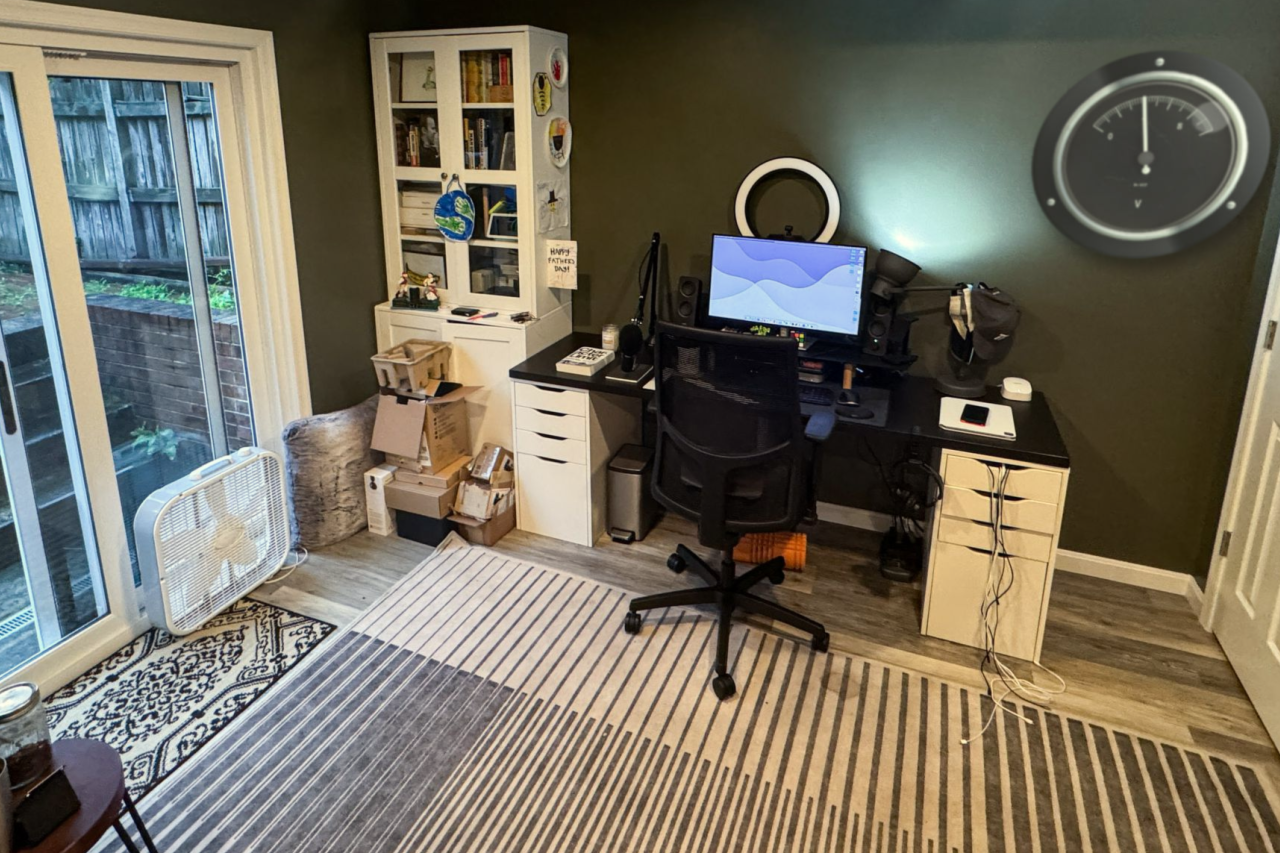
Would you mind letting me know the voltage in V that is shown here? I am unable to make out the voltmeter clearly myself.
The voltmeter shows 4 V
